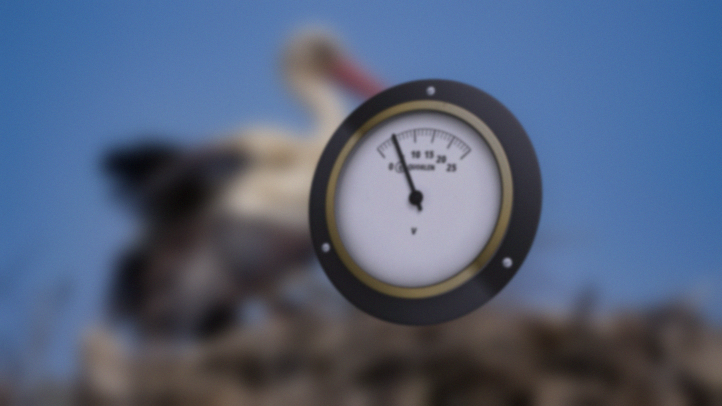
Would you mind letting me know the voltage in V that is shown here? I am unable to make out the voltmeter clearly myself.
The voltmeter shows 5 V
